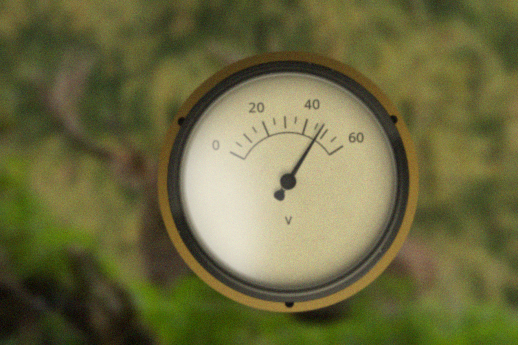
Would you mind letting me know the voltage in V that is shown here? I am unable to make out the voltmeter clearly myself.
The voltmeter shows 47.5 V
